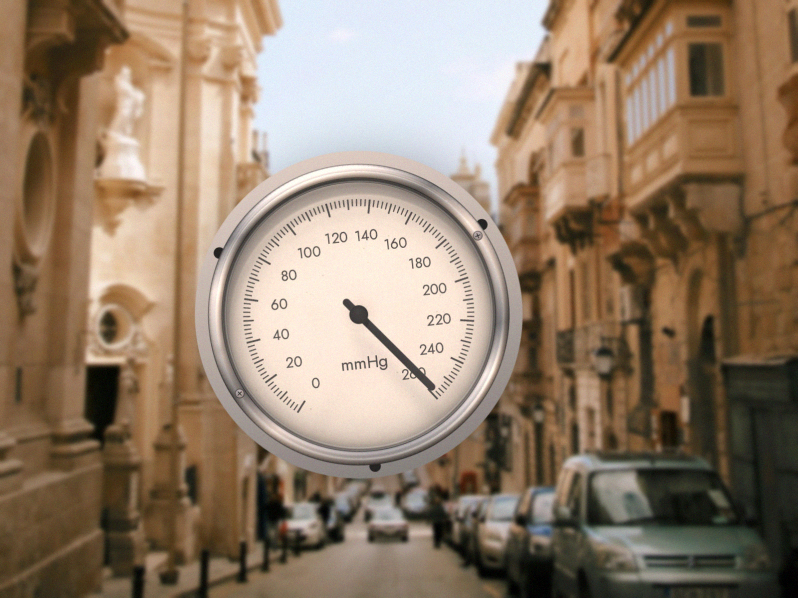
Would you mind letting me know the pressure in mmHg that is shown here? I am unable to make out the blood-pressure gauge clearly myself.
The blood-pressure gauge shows 258 mmHg
